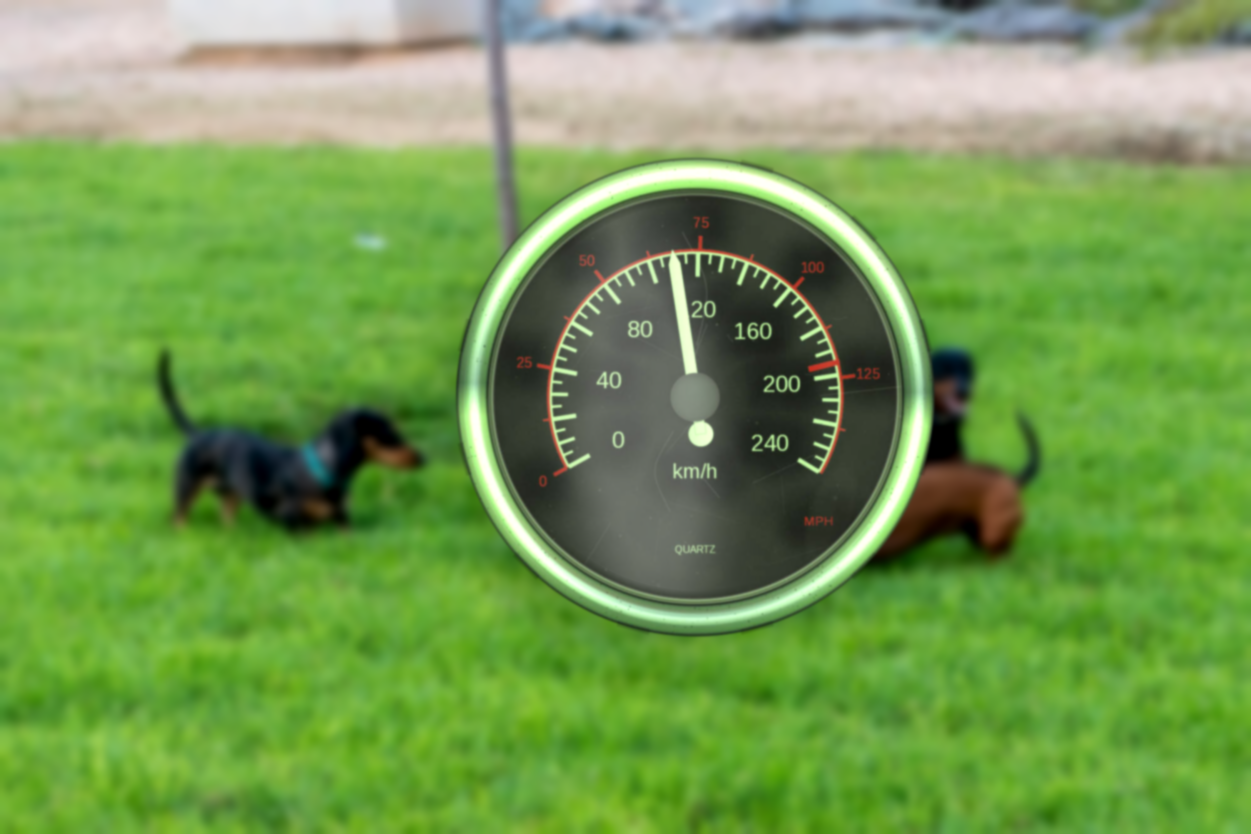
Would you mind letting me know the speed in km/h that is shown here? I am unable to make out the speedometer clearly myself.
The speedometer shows 110 km/h
